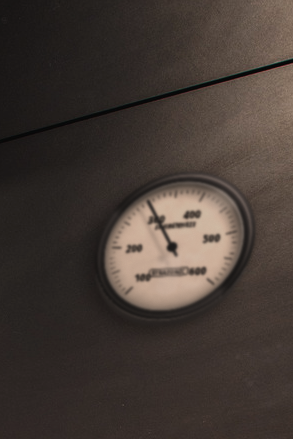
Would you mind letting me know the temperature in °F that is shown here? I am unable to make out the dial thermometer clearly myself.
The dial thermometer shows 300 °F
